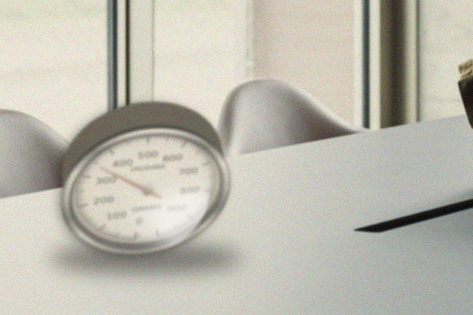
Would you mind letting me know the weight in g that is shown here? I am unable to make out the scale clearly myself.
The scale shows 350 g
